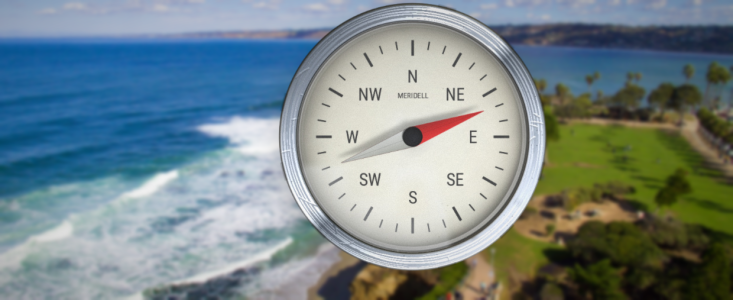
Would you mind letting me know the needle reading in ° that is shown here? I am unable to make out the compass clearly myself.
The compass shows 70 °
